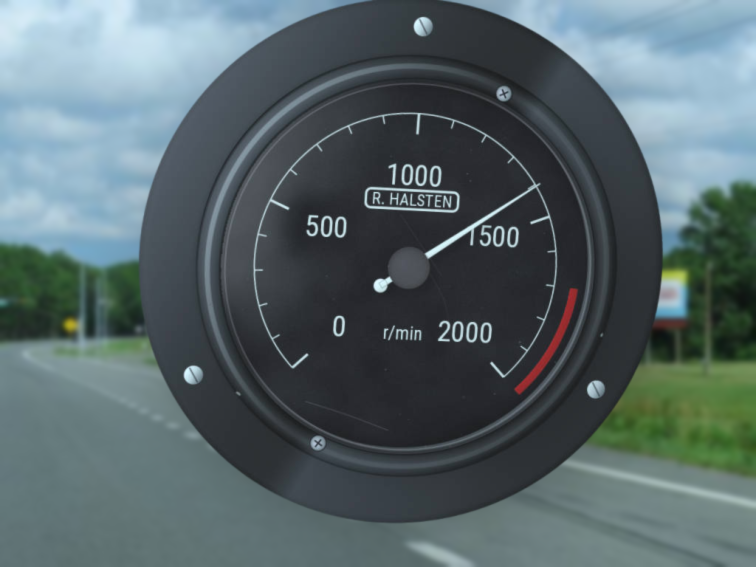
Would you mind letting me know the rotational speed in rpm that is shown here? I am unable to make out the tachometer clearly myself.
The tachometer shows 1400 rpm
